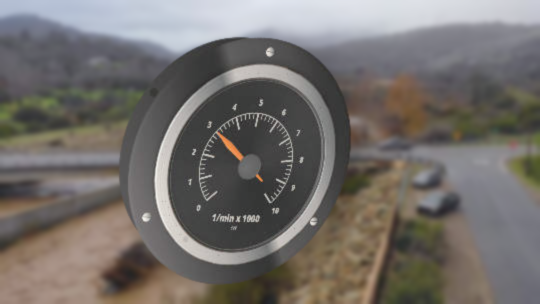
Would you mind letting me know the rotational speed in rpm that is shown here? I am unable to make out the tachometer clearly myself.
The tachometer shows 3000 rpm
